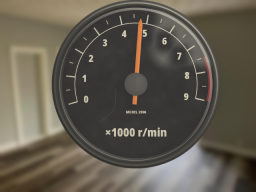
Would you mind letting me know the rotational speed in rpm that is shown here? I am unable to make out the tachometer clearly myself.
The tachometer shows 4750 rpm
